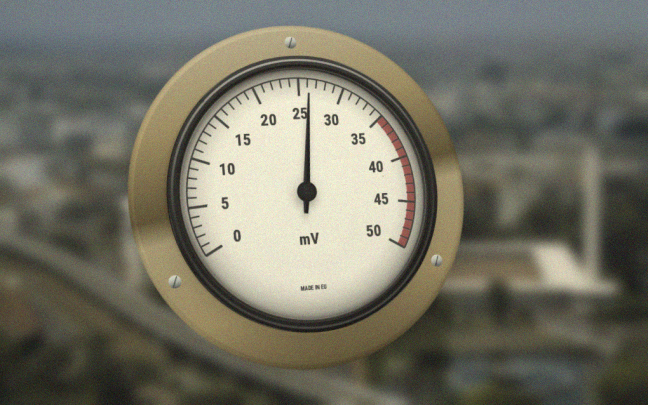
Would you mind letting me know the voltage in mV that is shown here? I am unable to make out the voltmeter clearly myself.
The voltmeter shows 26 mV
